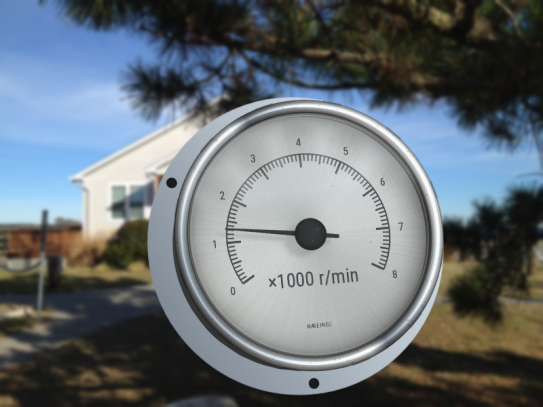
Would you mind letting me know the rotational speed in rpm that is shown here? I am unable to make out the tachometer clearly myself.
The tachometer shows 1300 rpm
